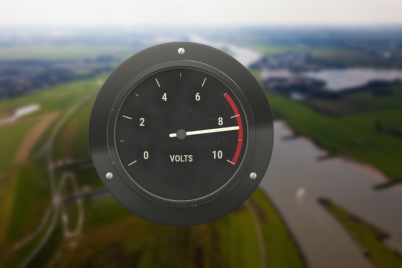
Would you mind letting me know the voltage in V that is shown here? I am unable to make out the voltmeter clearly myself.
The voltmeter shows 8.5 V
